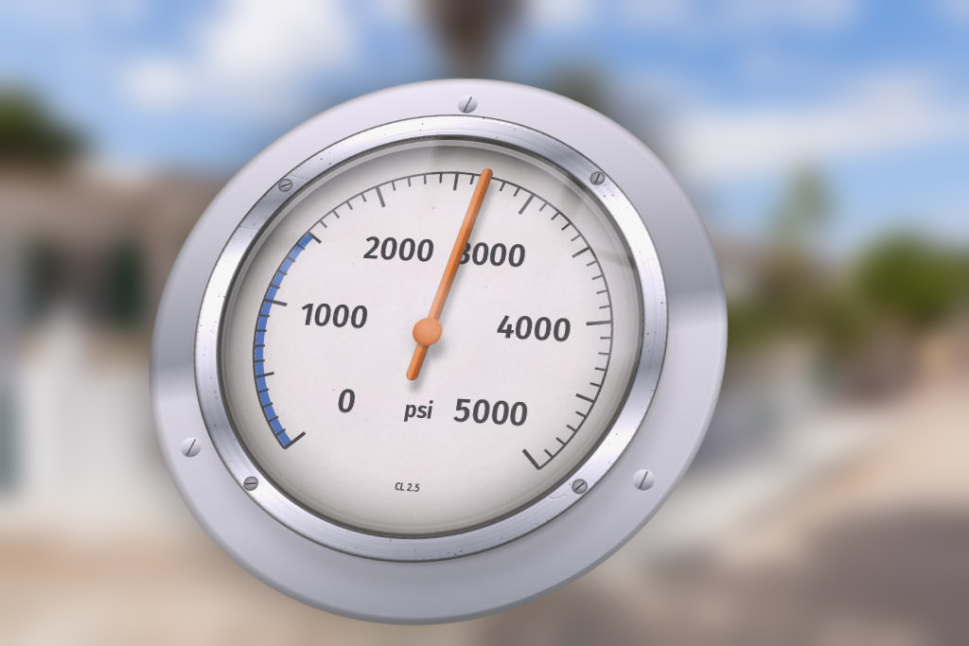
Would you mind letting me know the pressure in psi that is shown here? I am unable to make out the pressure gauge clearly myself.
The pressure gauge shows 2700 psi
